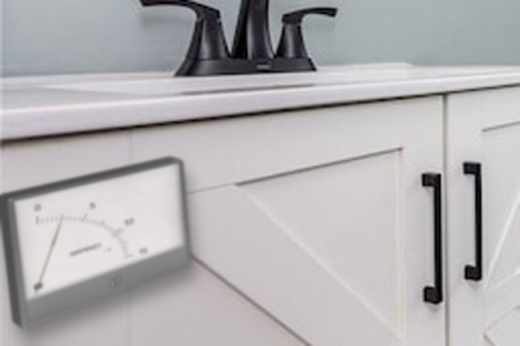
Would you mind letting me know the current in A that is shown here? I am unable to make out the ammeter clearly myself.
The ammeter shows 2.5 A
